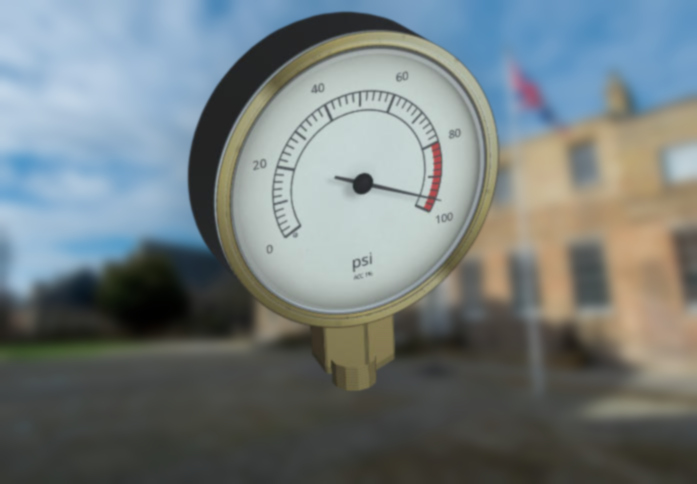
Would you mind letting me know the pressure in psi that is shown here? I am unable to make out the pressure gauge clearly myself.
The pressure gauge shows 96 psi
